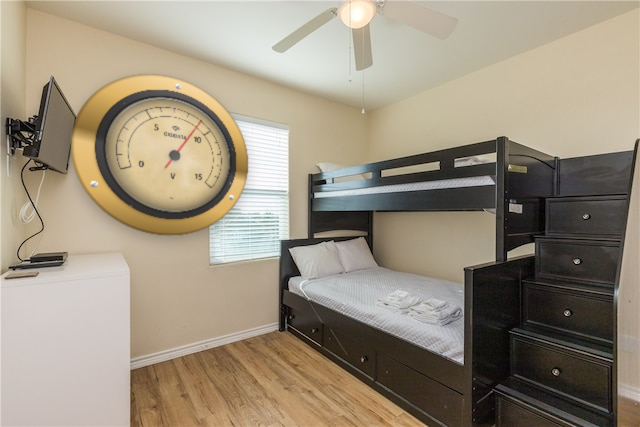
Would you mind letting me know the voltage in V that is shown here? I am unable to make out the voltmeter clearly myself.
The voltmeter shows 9 V
